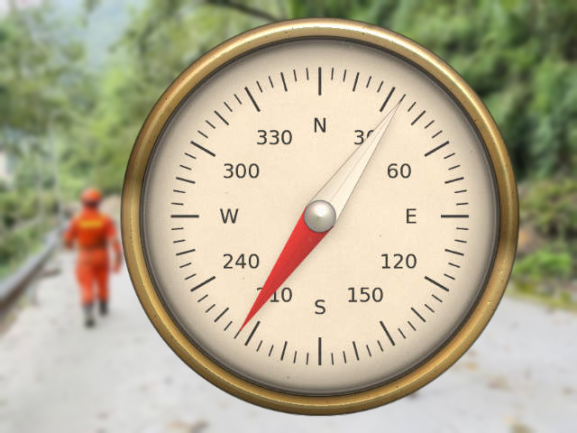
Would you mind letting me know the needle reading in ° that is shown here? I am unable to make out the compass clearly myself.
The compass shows 215 °
